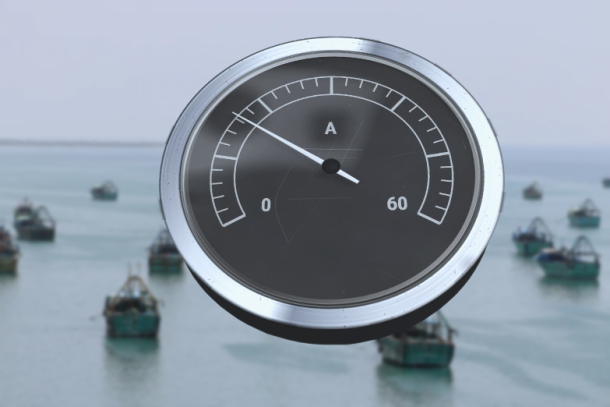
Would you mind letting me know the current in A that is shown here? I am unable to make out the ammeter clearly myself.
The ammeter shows 16 A
